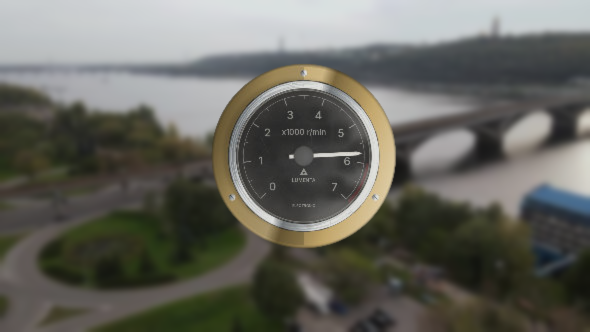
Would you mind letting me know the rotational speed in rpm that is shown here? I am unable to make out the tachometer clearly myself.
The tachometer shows 5750 rpm
